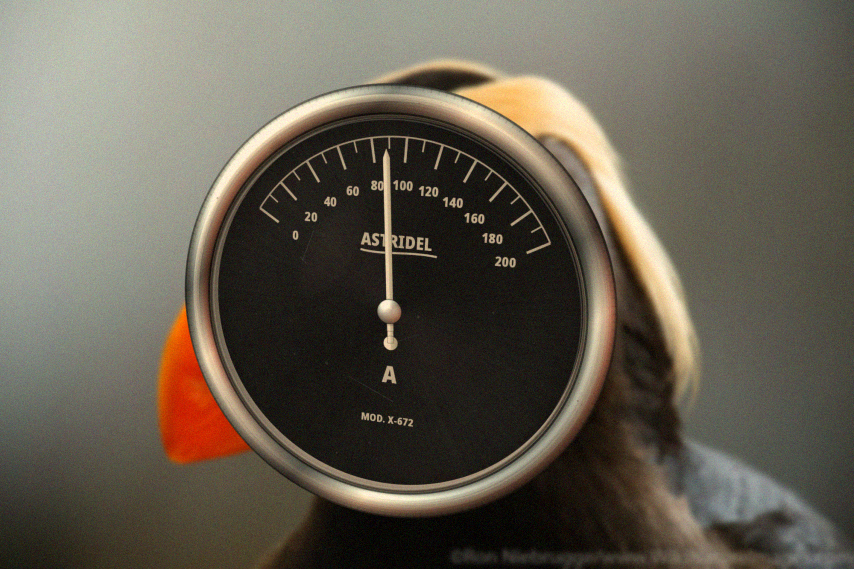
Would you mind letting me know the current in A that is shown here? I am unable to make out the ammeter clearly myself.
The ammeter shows 90 A
